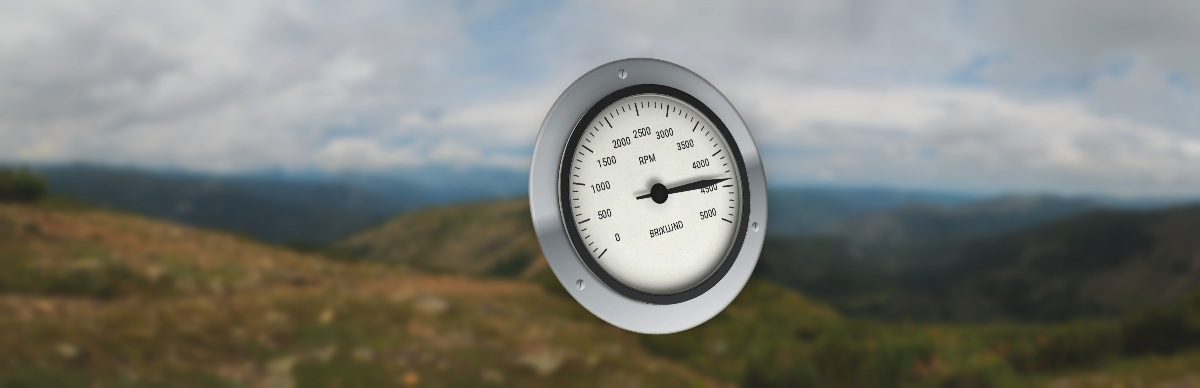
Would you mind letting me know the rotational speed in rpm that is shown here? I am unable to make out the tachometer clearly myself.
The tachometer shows 4400 rpm
